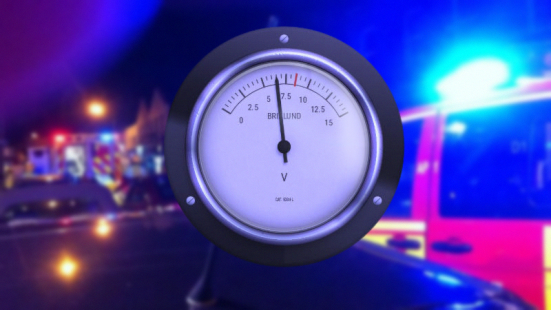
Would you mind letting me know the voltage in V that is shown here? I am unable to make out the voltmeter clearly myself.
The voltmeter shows 6.5 V
